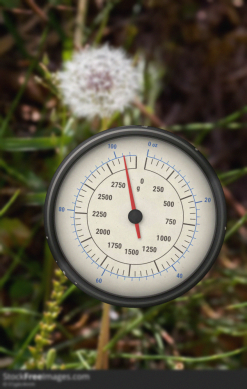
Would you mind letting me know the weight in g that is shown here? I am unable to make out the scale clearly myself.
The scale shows 2900 g
